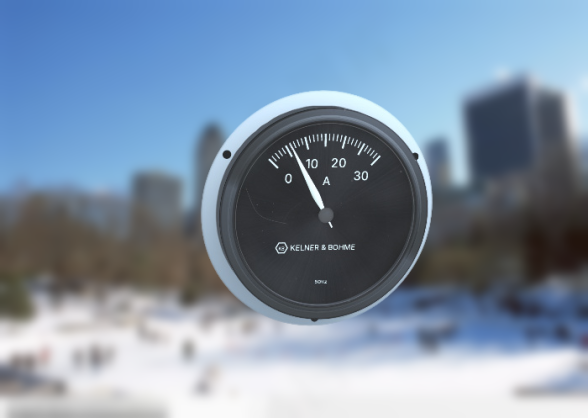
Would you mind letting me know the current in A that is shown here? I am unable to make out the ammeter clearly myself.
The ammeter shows 6 A
